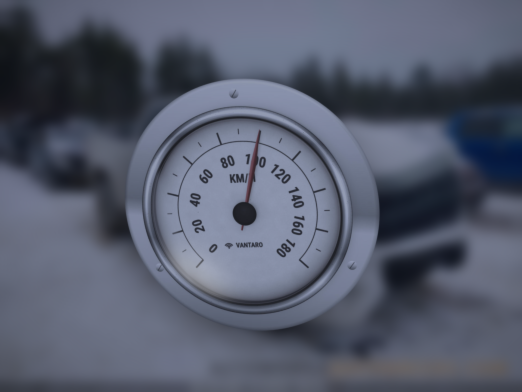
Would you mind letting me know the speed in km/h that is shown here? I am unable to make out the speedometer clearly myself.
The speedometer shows 100 km/h
